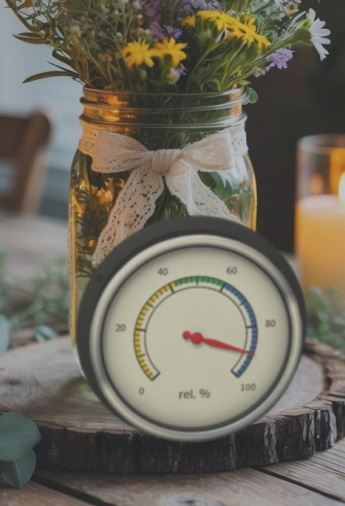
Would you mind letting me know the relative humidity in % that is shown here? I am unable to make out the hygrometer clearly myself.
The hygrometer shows 90 %
